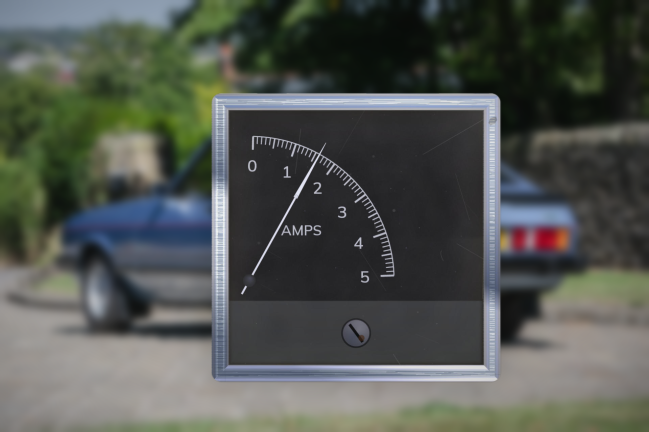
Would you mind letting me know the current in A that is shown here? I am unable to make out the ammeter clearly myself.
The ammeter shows 1.6 A
